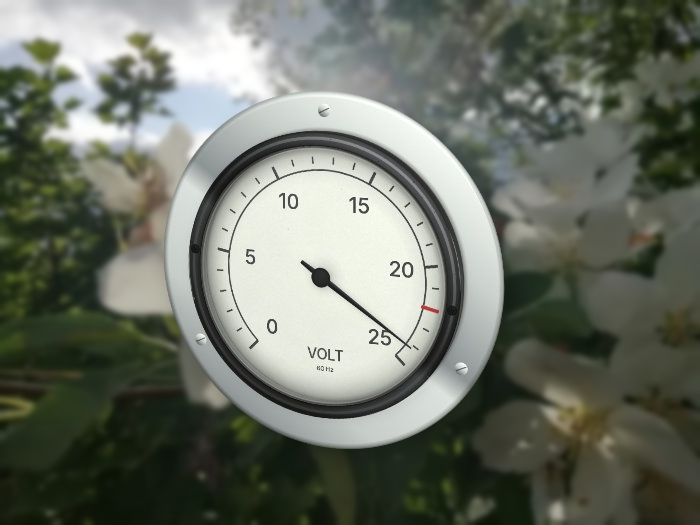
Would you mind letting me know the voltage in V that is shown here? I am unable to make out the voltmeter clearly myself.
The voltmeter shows 24 V
